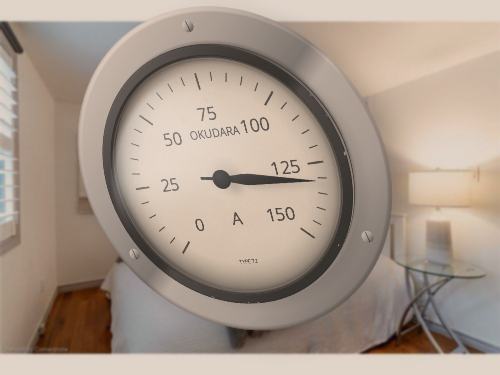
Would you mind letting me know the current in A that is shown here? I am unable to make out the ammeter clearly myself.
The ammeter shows 130 A
